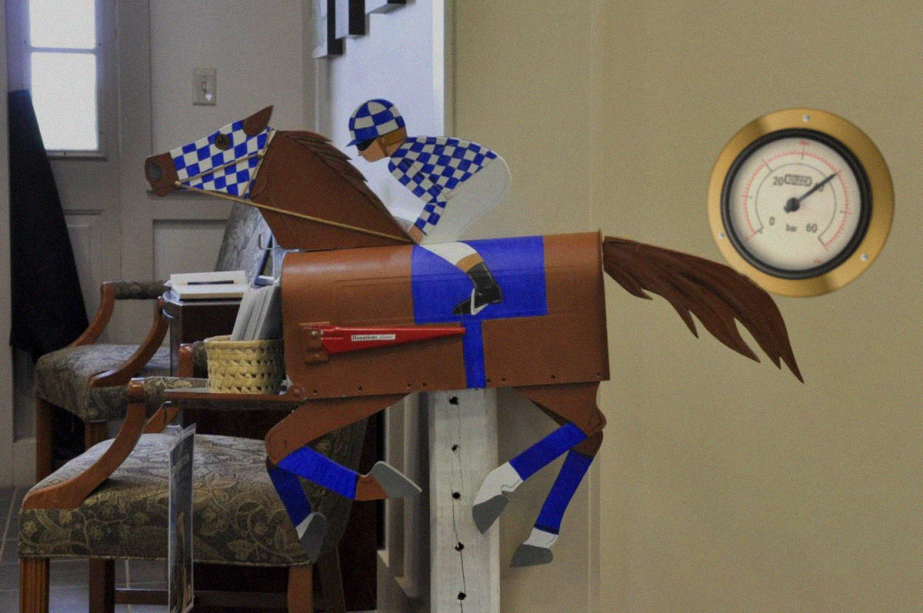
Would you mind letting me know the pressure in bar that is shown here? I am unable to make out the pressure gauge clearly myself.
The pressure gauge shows 40 bar
